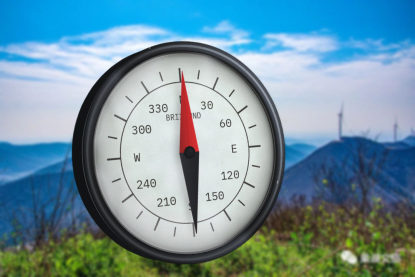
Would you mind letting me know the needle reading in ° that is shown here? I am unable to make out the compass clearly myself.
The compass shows 0 °
